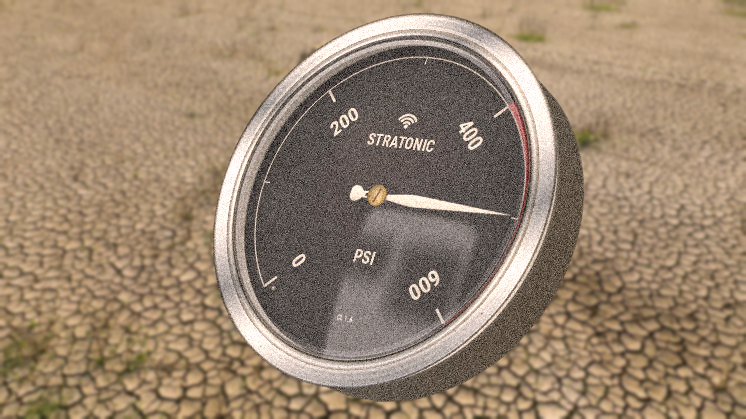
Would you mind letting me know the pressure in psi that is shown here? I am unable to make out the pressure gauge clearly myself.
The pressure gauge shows 500 psi
